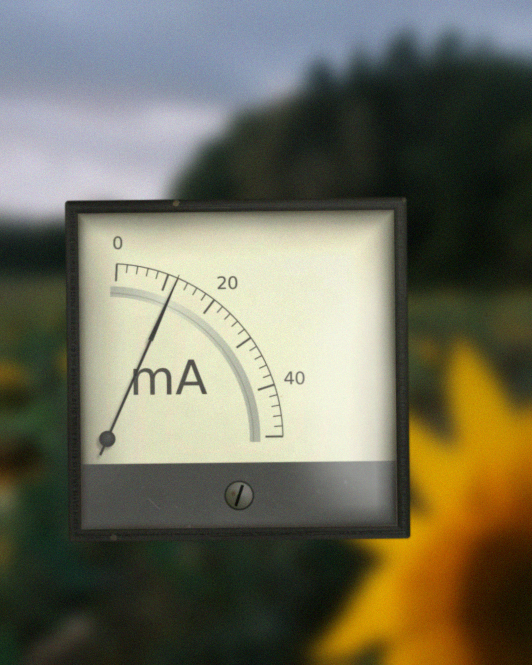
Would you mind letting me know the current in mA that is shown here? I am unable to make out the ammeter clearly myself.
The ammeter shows 12 mA
